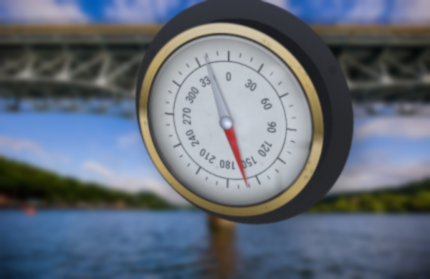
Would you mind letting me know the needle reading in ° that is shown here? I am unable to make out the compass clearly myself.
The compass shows 160 °
